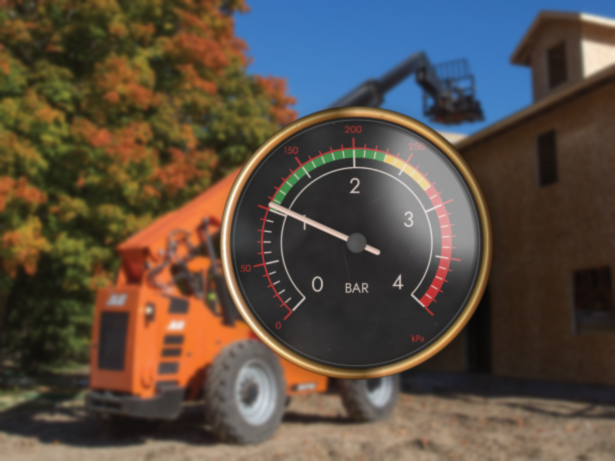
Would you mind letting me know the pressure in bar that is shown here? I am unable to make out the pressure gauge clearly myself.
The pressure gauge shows 1.05 bar
